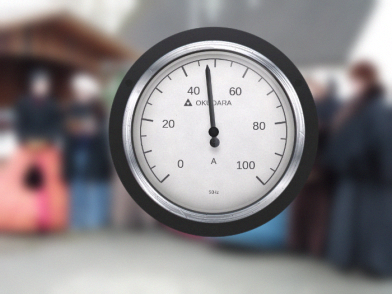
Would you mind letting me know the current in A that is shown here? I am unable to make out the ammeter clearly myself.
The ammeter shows 47.5 A
